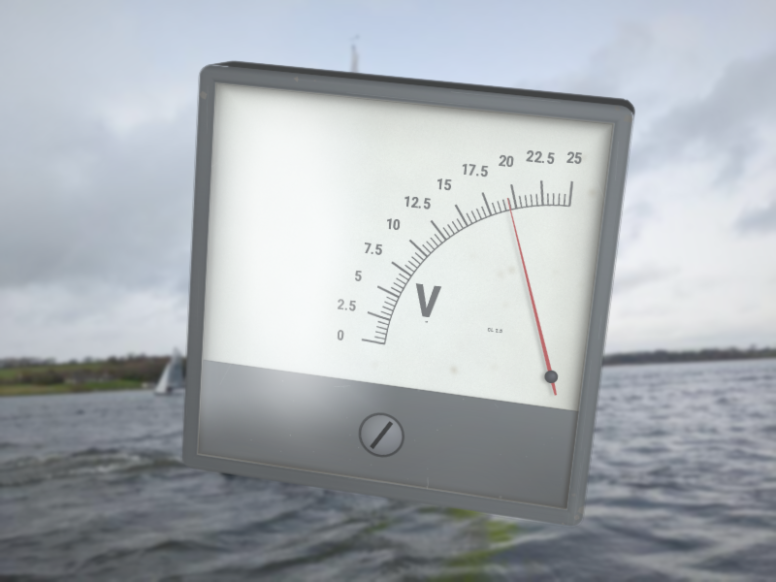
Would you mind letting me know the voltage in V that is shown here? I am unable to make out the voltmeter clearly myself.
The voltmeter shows 19.5 V
